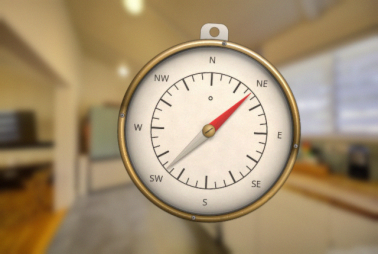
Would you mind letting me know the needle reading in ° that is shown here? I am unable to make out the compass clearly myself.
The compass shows 45 °
